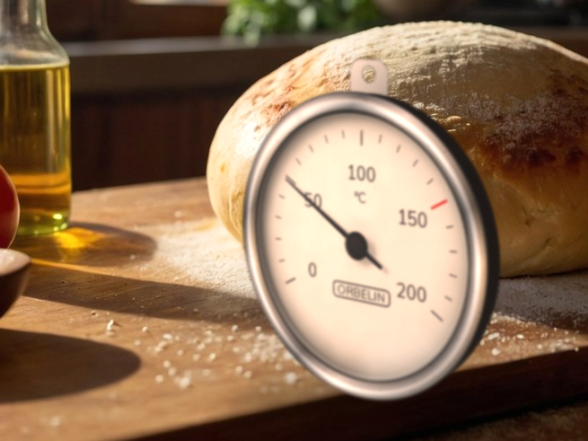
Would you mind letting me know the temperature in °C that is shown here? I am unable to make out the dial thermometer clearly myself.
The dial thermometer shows 50 °C
